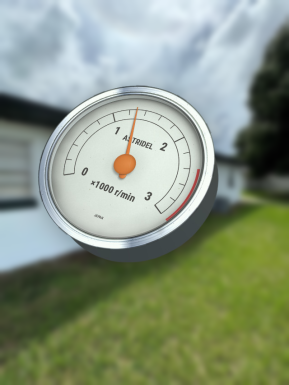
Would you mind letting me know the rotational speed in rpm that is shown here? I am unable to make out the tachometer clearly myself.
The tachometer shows 1300 rpm
